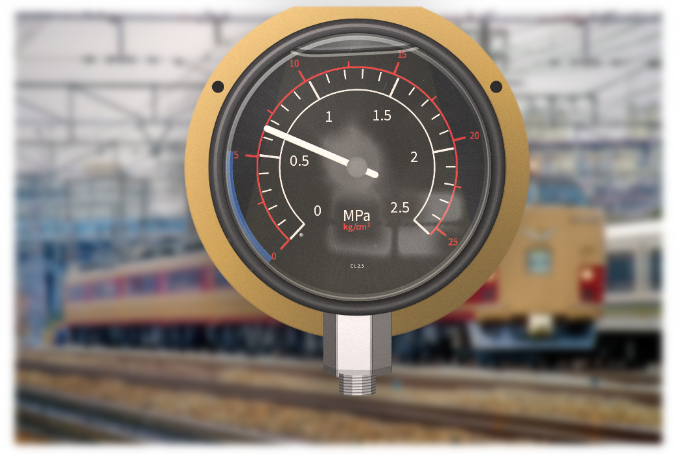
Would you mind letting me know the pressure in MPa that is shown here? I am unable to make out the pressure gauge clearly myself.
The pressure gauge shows 0.65 MPa
